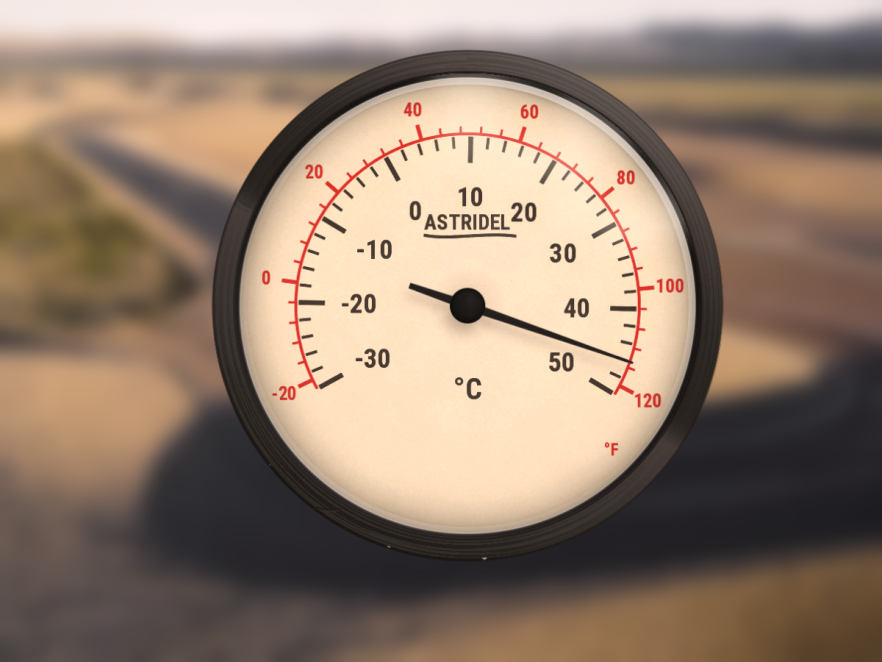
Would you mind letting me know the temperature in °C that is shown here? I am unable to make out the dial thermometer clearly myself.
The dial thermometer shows 46 °C
